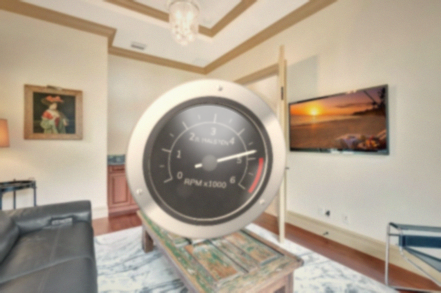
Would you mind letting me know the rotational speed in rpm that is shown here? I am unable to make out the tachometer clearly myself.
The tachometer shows 4750 rpm
